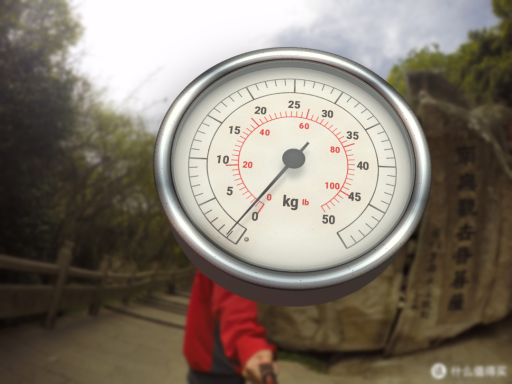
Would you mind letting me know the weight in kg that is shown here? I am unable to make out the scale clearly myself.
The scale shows 1 kg
